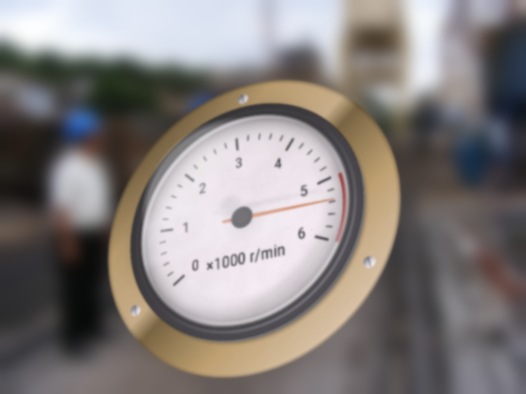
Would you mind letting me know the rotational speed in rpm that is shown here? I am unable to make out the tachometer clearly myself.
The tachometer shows 5400 rpm
